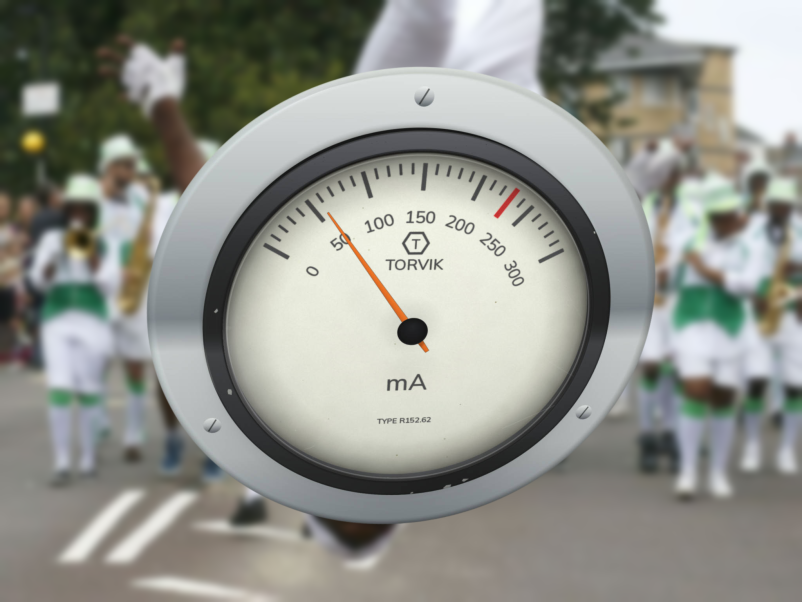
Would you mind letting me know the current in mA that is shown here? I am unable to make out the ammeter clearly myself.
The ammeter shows 60 mA
